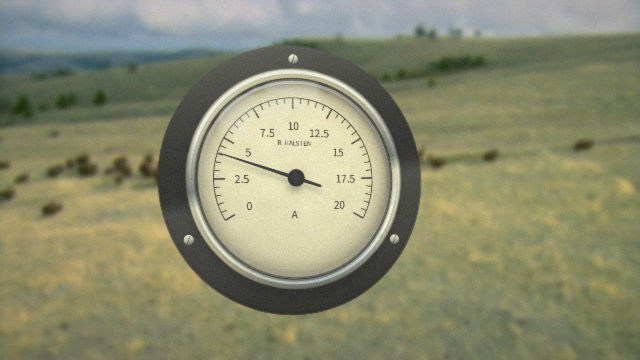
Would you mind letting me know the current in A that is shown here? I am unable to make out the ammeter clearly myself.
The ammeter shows 4 A
